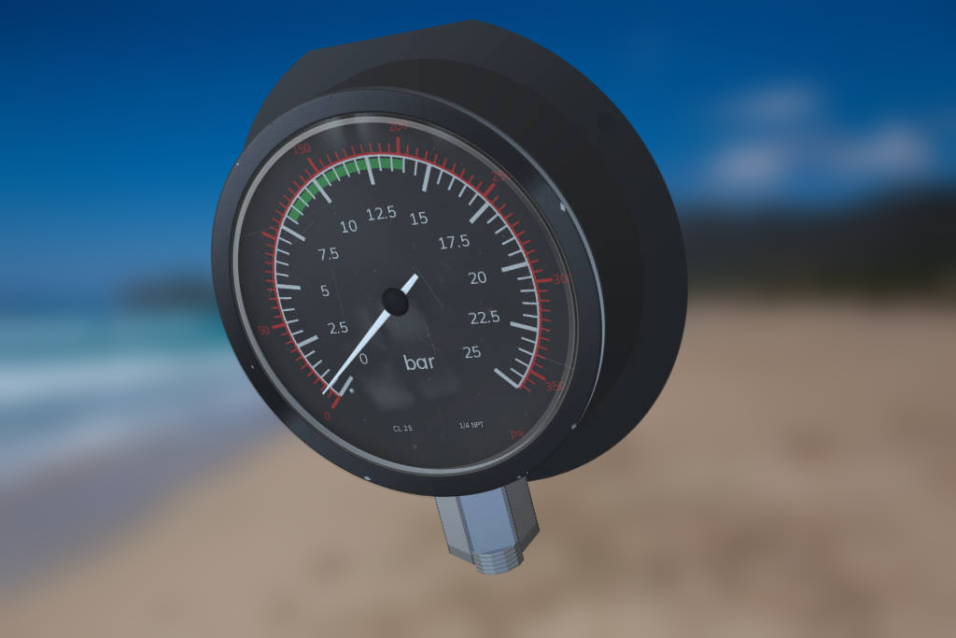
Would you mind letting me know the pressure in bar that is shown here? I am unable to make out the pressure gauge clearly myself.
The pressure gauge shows 0.5 bar
